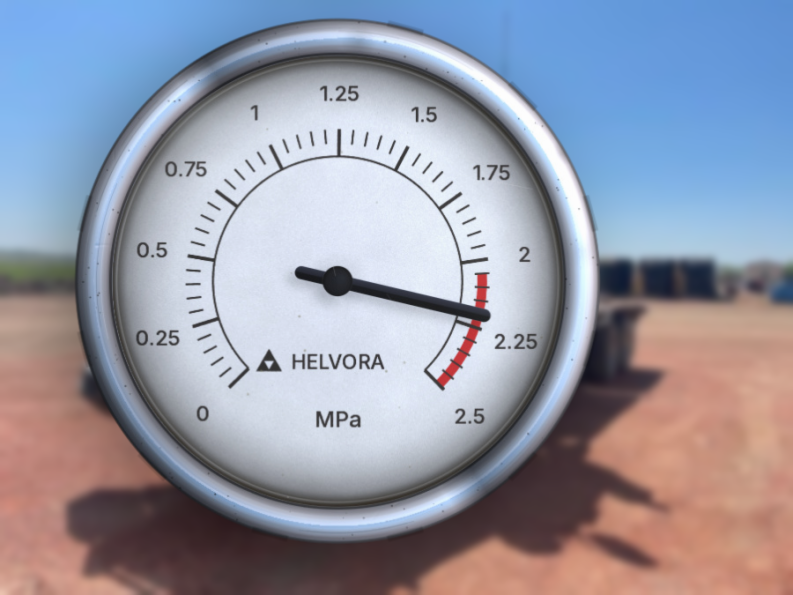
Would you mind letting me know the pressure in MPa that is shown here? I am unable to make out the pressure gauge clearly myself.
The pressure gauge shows 2.2 MPa
